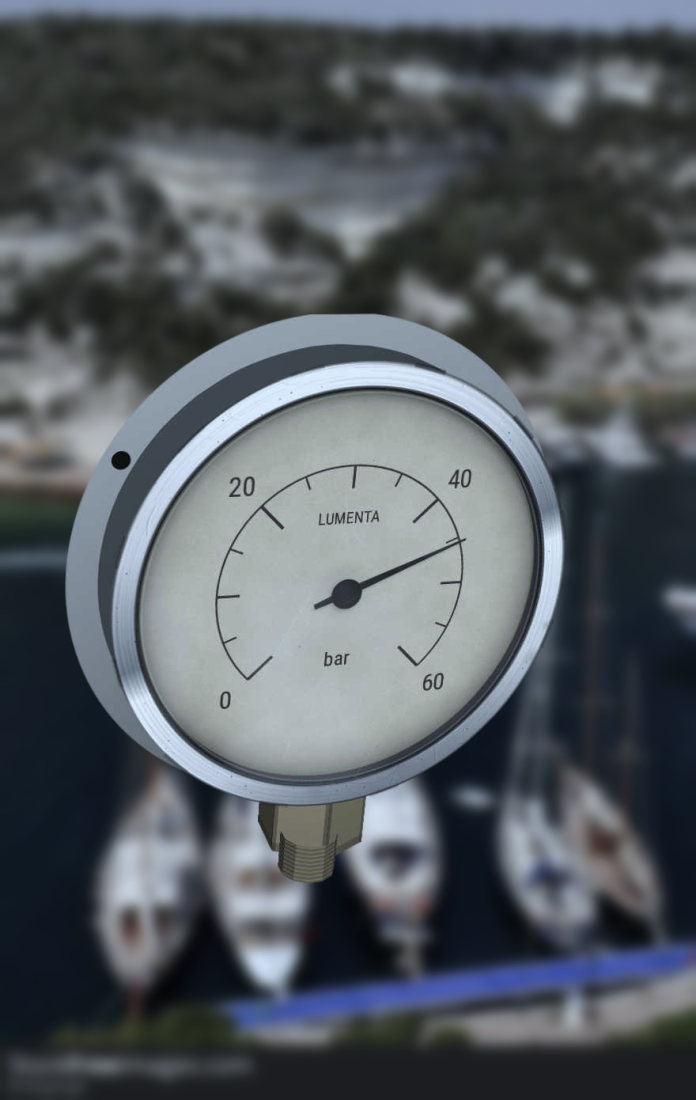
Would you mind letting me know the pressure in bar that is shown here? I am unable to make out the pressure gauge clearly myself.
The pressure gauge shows 45 bar
